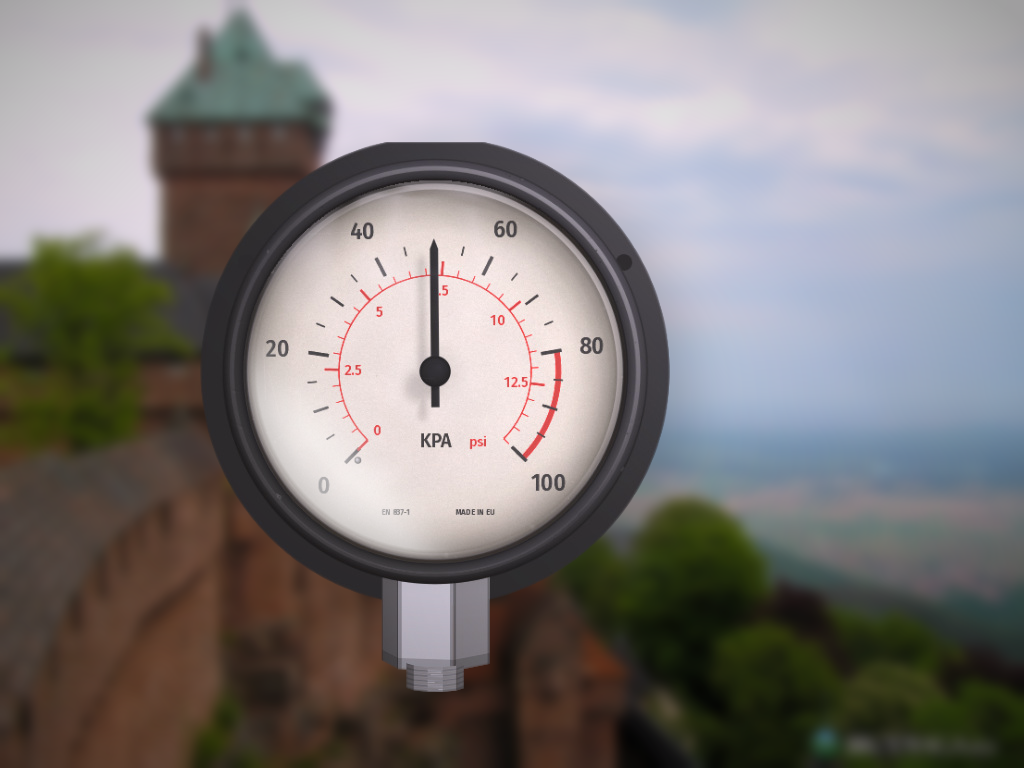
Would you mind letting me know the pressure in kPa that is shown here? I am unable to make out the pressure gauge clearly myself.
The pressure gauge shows 50 kPa
